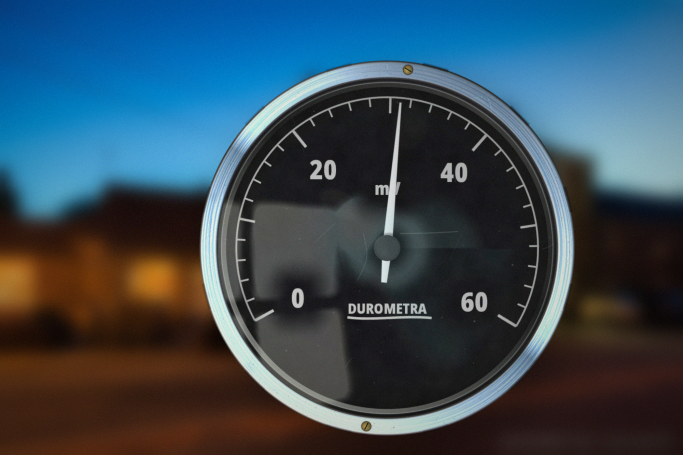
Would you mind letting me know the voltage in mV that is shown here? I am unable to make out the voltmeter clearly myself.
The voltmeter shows 31 mV
